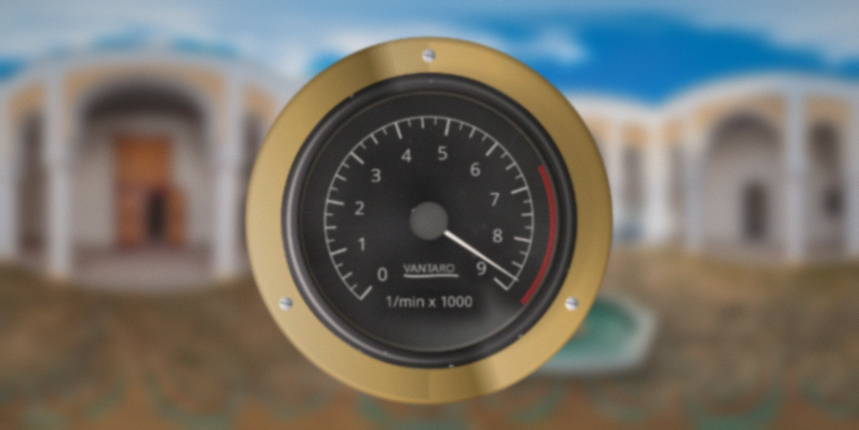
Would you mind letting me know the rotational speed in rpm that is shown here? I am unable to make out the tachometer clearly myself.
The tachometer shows 8750 rpm
